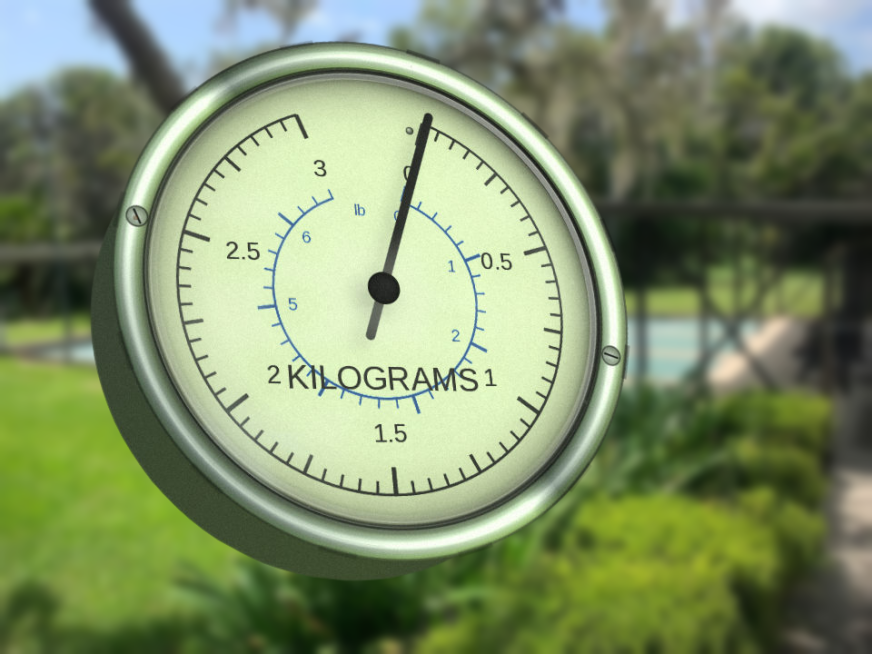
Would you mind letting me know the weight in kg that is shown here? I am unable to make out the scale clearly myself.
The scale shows 0 kg
